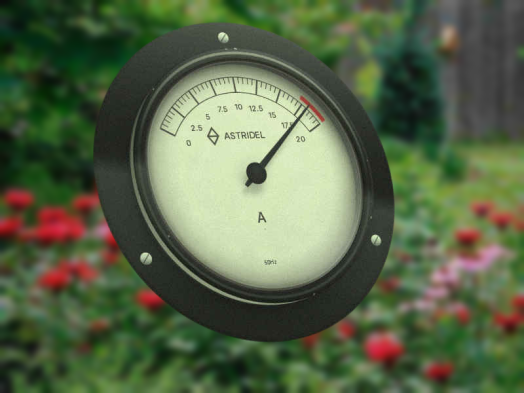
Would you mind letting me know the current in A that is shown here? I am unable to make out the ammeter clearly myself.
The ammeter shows 18 A
